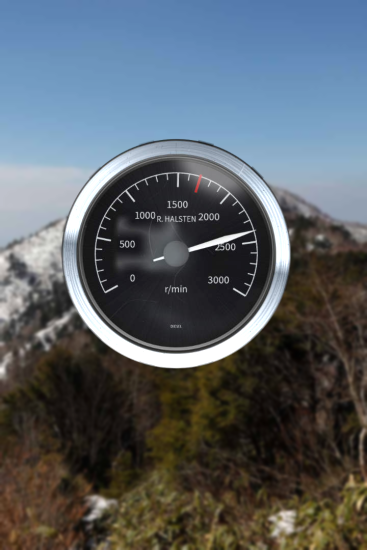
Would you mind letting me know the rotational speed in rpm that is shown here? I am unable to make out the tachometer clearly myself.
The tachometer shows 2400 rpm
